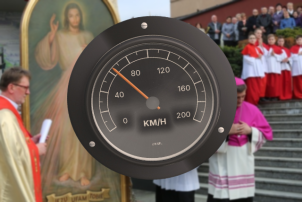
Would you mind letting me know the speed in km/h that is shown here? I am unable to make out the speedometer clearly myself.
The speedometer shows 65 km/h
